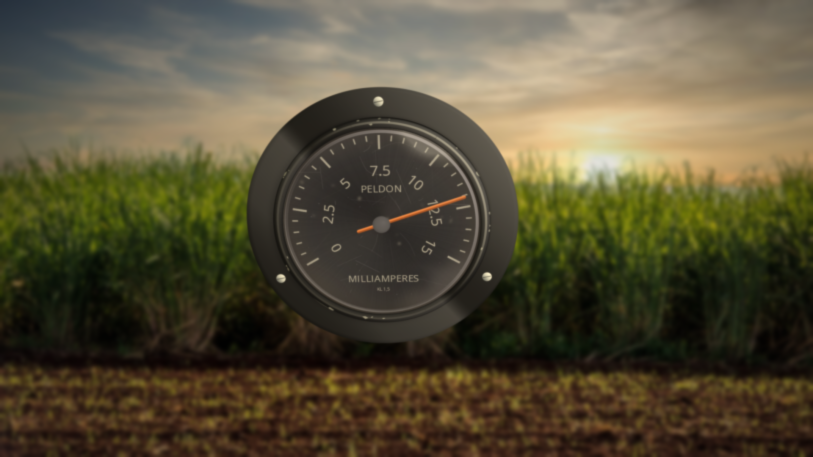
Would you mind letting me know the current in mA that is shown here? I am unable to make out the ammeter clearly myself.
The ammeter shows 12 mA
